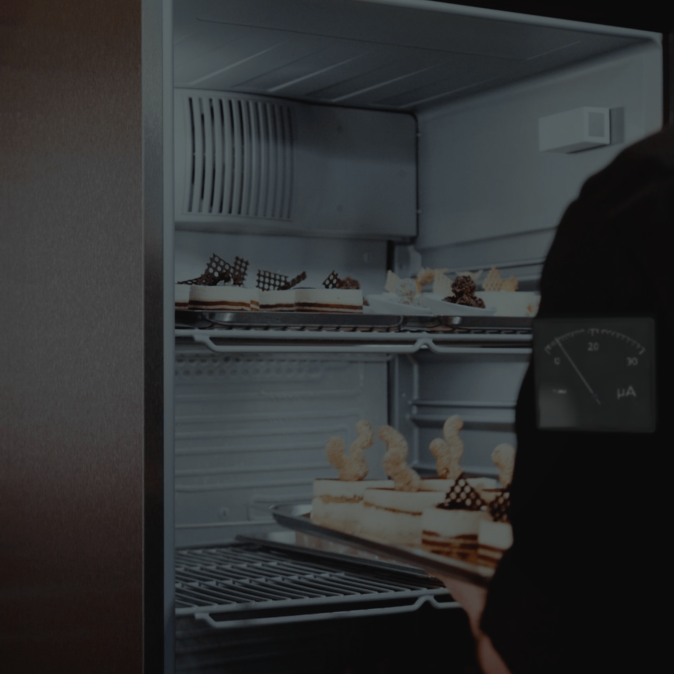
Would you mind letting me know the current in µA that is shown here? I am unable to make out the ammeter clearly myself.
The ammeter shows 10 µA
